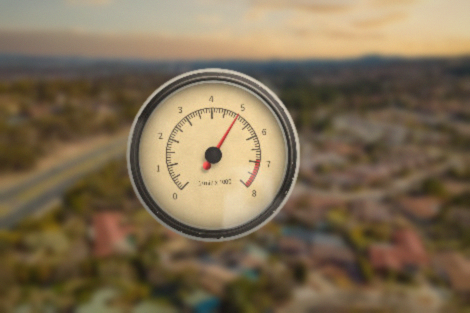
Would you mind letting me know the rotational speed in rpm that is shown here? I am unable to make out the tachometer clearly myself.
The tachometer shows 5000 rpm
